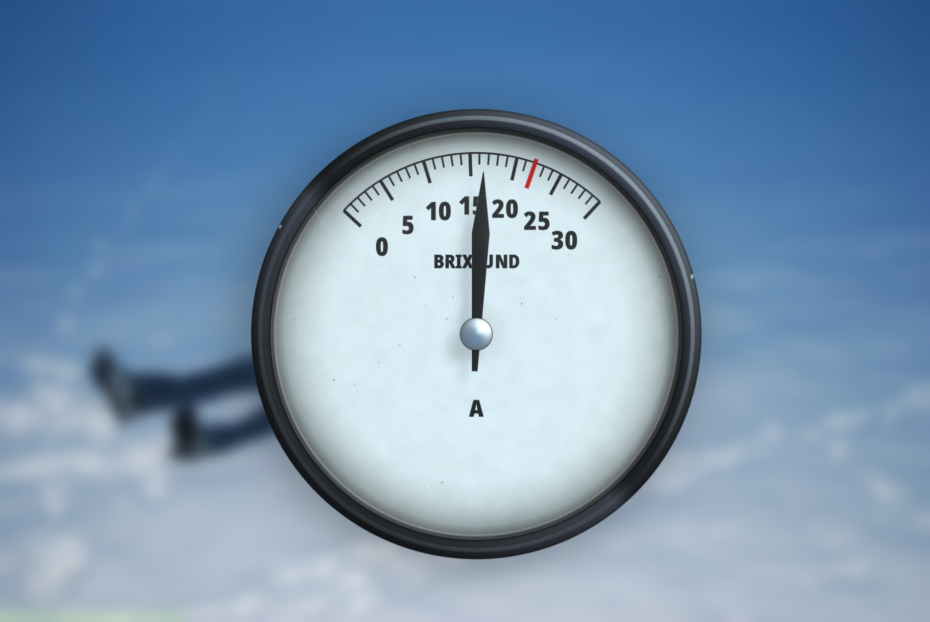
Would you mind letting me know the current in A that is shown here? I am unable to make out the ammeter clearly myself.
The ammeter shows 16.5 A
